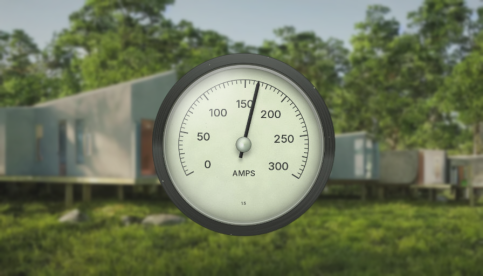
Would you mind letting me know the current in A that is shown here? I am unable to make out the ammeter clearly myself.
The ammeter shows 165 A
